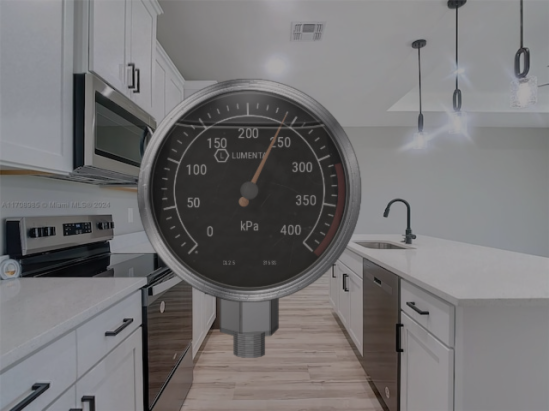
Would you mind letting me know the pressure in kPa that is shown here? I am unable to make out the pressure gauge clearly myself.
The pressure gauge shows 240 kPa
